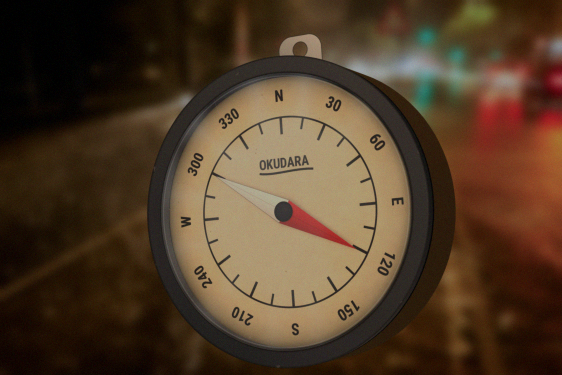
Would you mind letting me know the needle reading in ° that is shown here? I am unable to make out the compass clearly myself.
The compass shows 120 °
